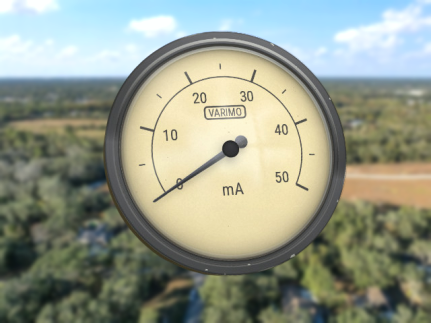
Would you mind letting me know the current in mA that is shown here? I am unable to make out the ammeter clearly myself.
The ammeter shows 0 mA
